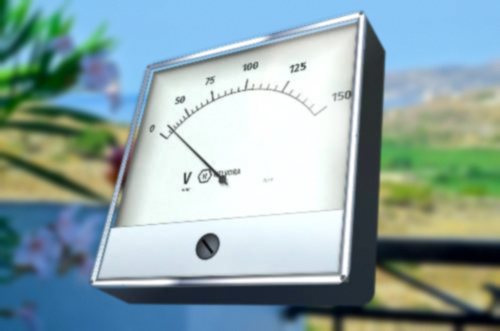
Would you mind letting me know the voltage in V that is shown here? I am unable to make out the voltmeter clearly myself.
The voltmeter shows 25 V
